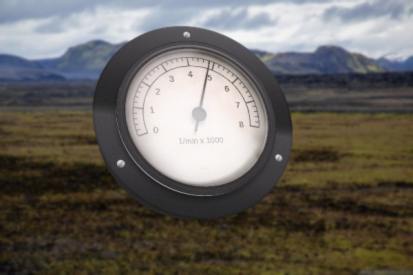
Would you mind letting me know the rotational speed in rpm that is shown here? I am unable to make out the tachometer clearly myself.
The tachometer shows 4800 rpm
